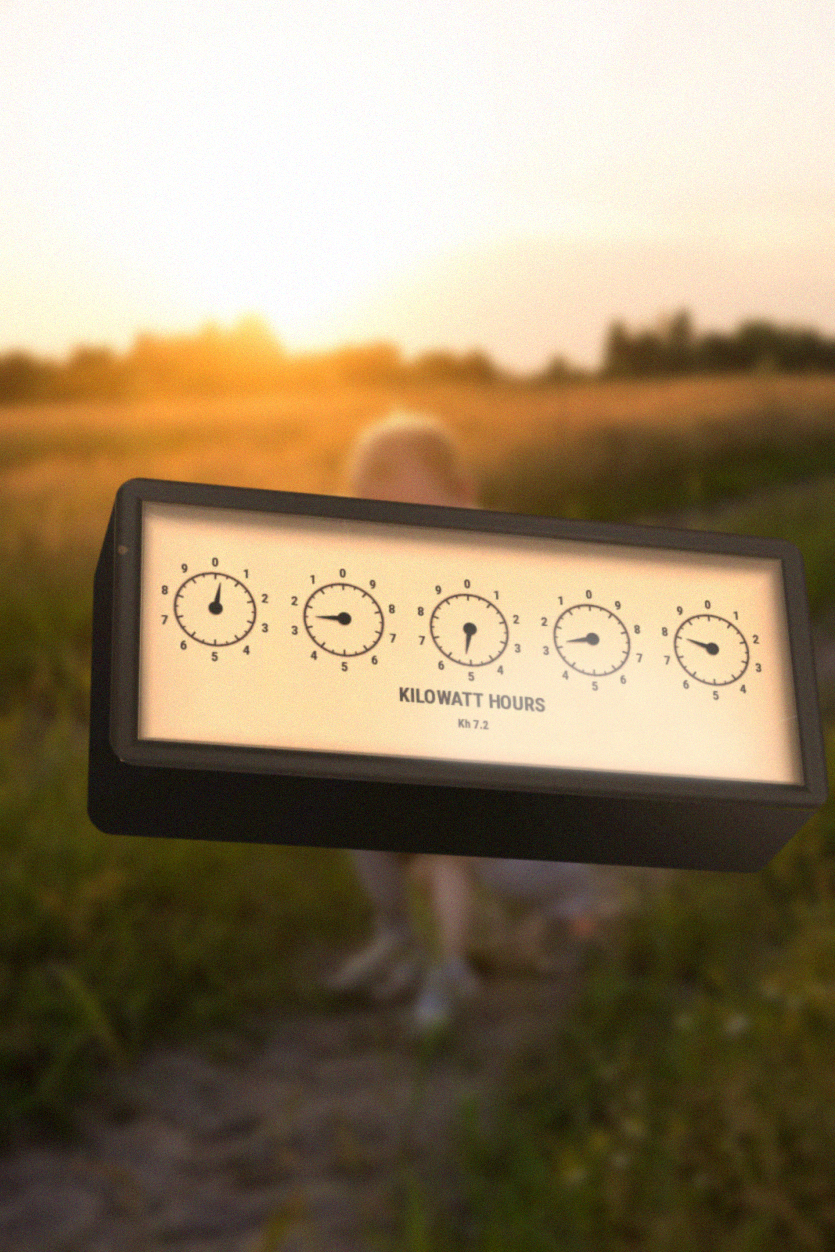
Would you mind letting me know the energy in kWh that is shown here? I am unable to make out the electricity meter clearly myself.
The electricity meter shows 2528 kWh
